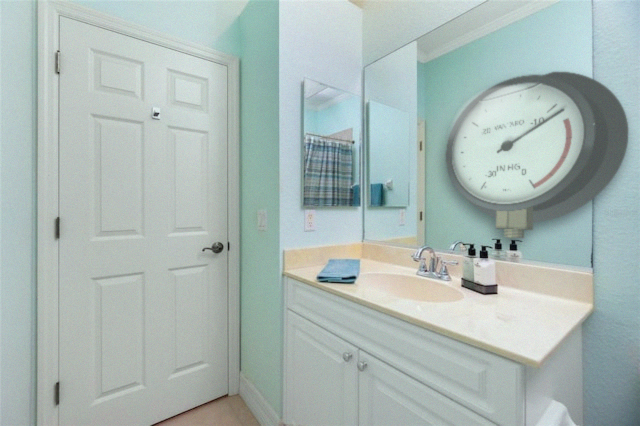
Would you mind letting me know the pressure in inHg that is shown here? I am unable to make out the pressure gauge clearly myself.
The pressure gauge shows -9 inHg
